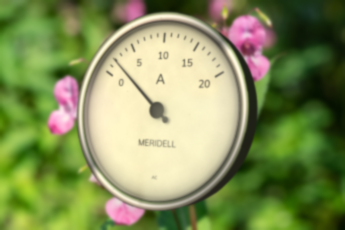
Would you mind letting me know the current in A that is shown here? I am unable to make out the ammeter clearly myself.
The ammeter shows 2 A
